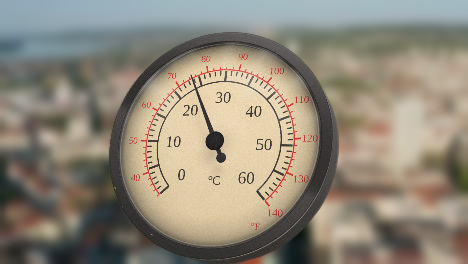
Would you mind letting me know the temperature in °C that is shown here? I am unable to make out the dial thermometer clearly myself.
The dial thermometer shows 24 °C
